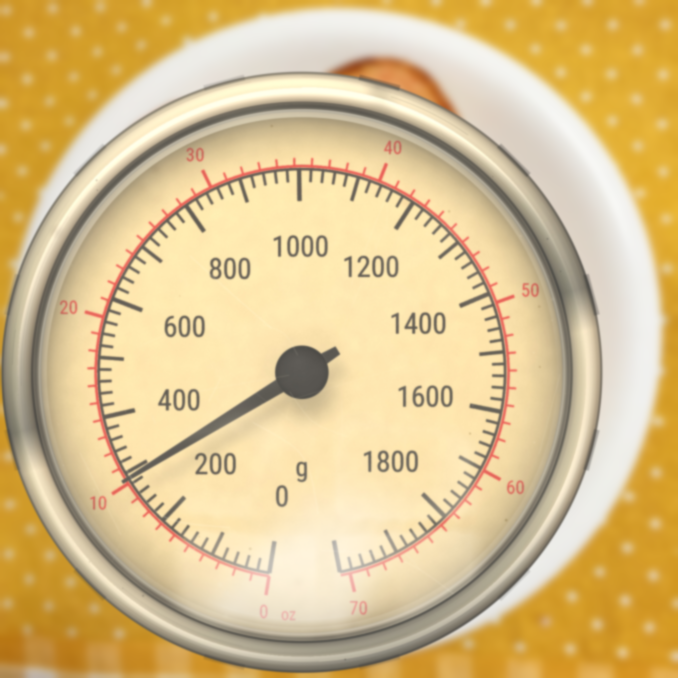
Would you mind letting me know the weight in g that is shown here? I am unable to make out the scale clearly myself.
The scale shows 290 g
